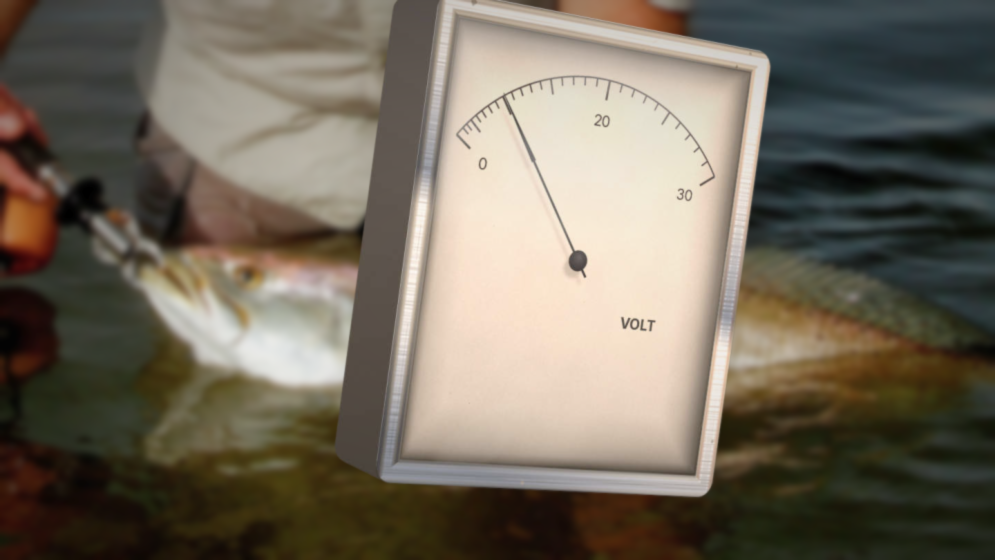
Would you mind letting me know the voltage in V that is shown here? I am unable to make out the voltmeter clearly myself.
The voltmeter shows 10 V
